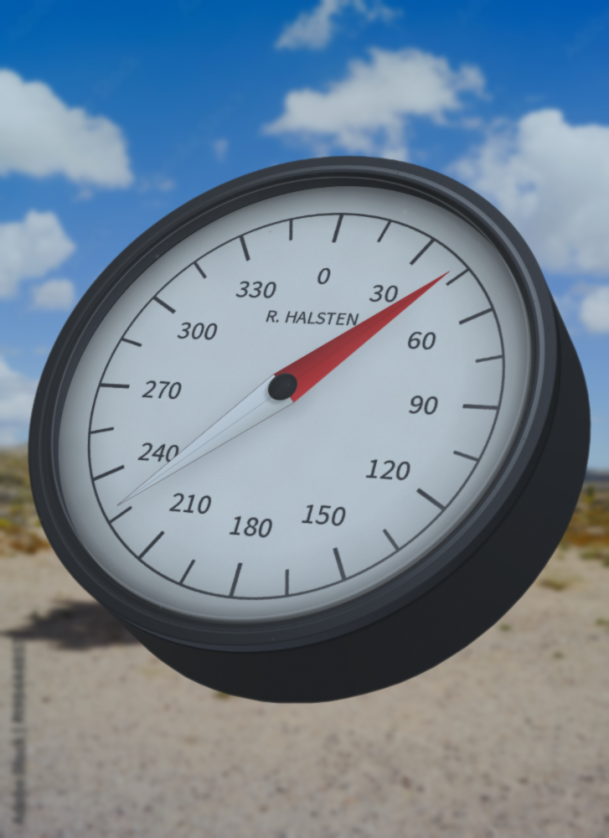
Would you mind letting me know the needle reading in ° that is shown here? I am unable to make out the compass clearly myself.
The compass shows 45 °
